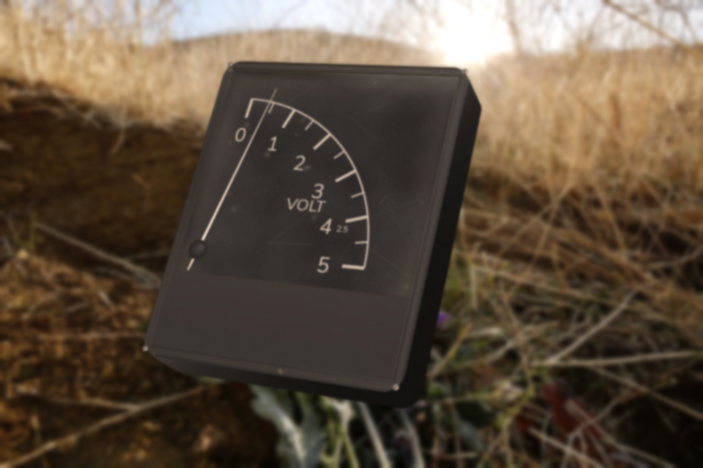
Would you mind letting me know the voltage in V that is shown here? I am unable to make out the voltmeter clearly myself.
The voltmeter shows 0.5 V
